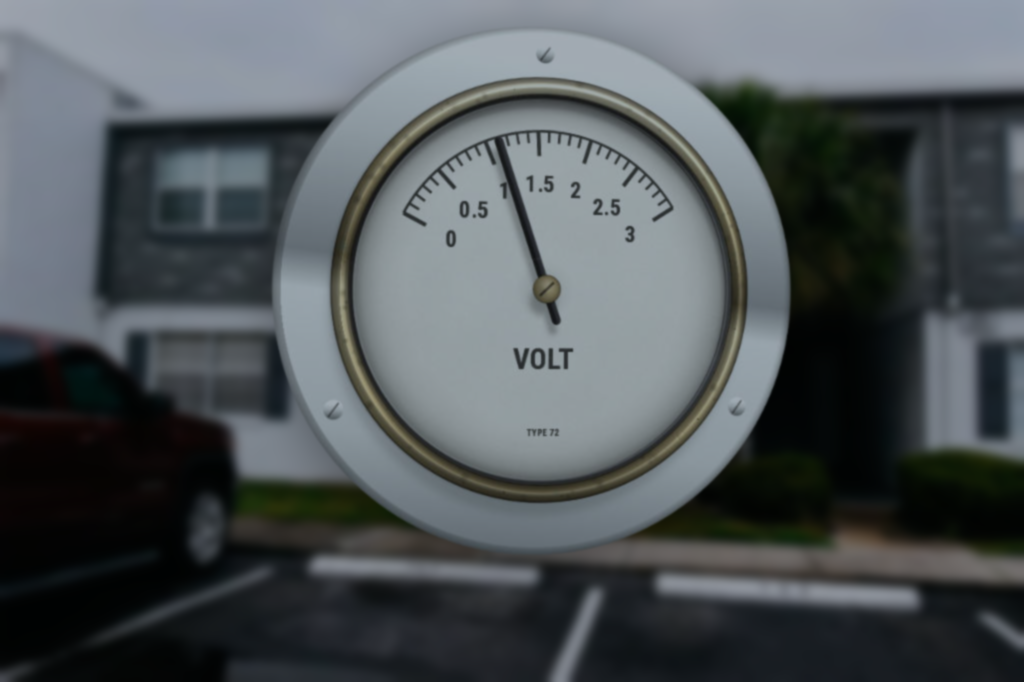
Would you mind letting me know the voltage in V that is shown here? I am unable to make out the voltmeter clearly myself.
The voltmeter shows 1.1 V
